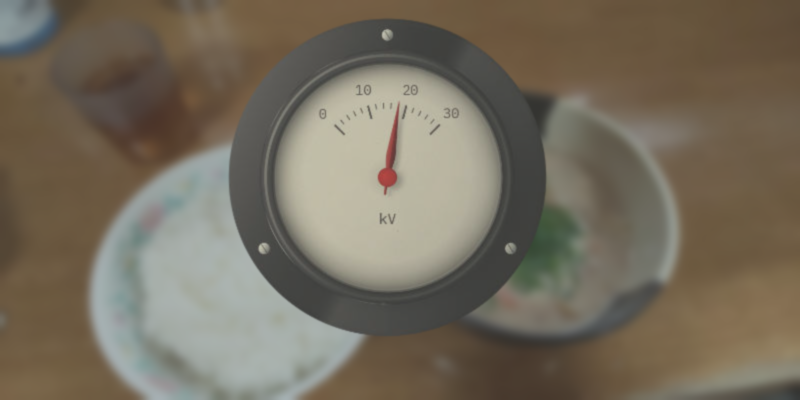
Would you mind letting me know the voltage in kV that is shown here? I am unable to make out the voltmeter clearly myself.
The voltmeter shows 18 kV
